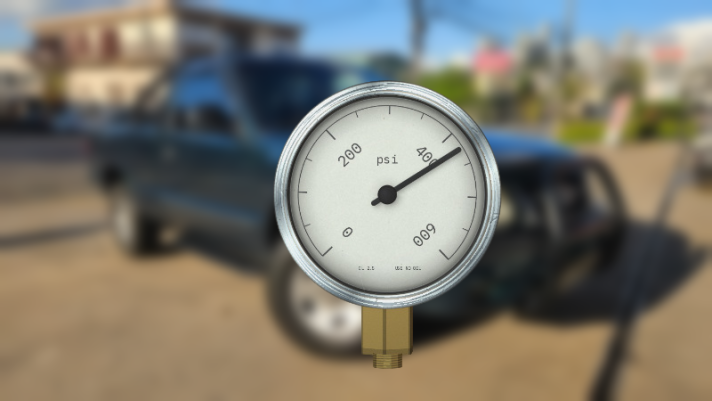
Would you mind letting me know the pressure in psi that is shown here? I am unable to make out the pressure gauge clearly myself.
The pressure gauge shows 425 psi
